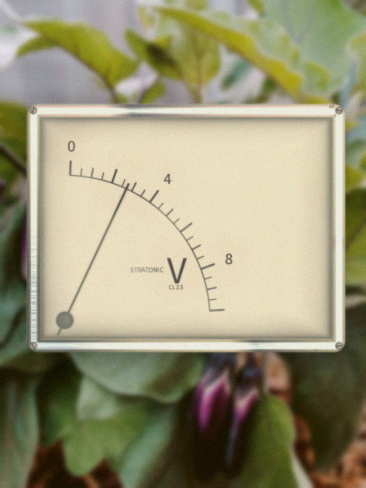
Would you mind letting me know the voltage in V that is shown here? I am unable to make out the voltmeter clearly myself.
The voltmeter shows 2.75 V
